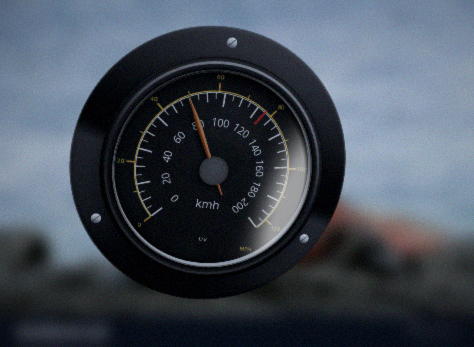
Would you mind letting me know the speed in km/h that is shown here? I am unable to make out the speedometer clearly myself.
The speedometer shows 80 km/h
